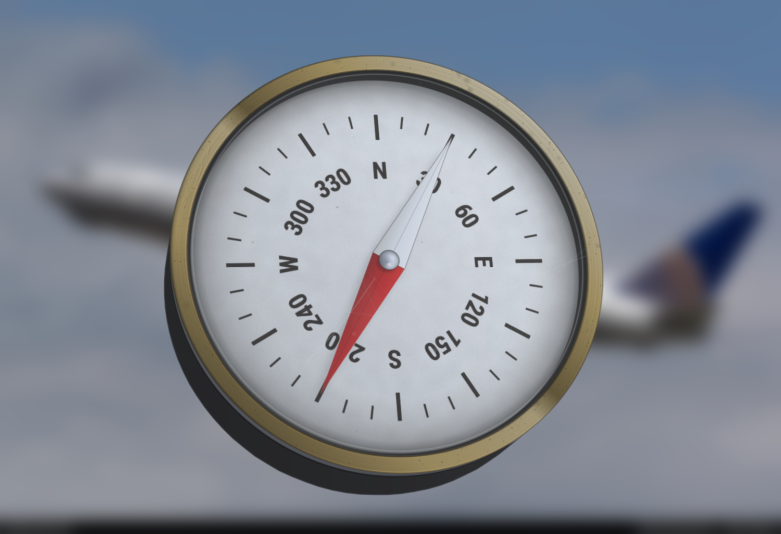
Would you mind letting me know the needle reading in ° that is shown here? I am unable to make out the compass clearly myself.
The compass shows 210 °
